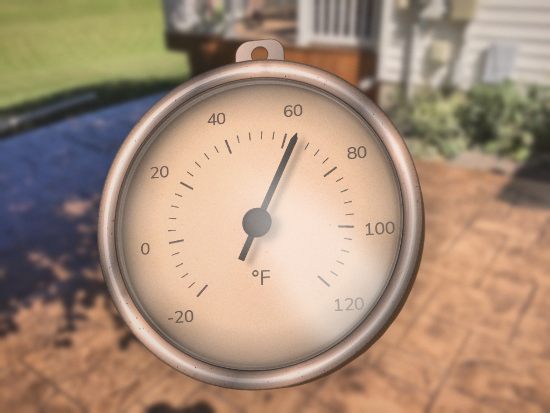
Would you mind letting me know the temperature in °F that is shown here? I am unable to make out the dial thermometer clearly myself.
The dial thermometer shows 64 °F
